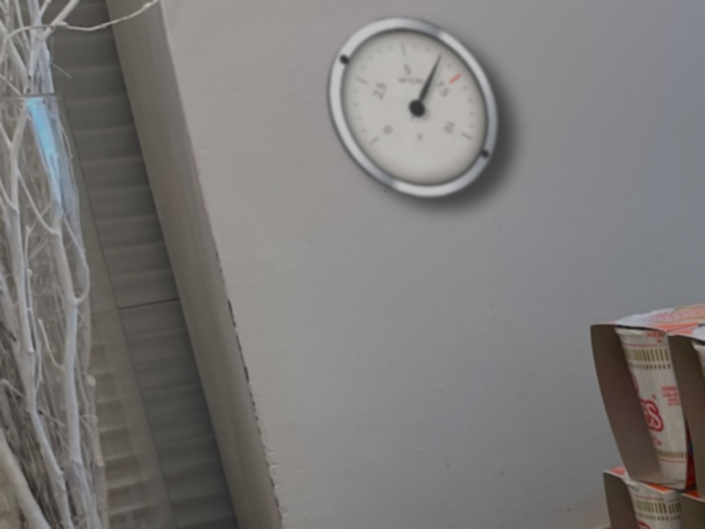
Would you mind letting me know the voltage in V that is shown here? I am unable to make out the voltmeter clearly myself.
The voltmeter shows 6.5 V
